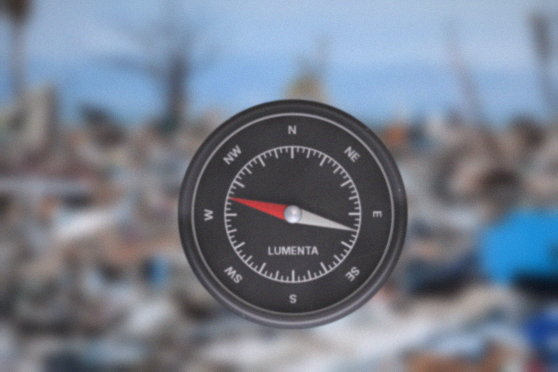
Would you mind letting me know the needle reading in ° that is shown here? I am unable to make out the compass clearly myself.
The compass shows 285 °
